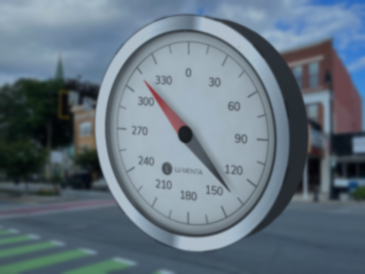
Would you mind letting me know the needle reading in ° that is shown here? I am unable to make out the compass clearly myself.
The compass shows 315 °
